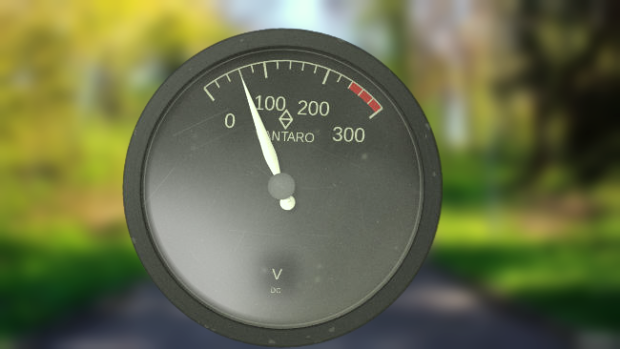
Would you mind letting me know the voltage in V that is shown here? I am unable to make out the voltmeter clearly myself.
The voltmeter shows 60 V
